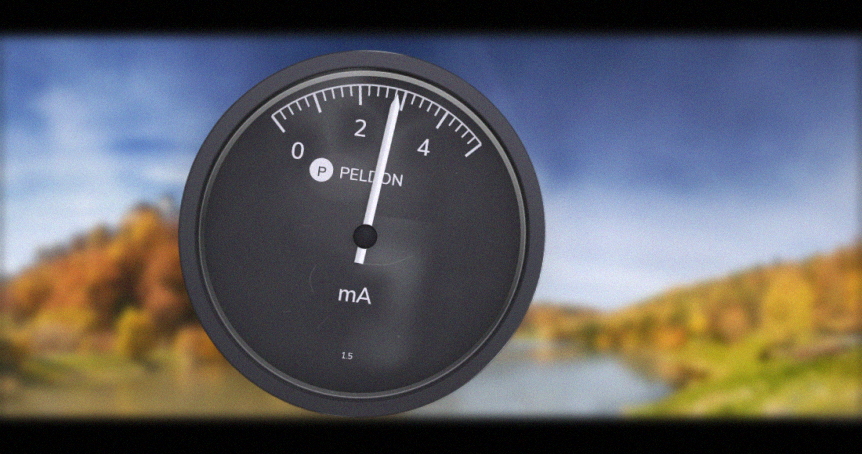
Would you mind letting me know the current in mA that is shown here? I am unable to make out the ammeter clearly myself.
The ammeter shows 2.8 mA
